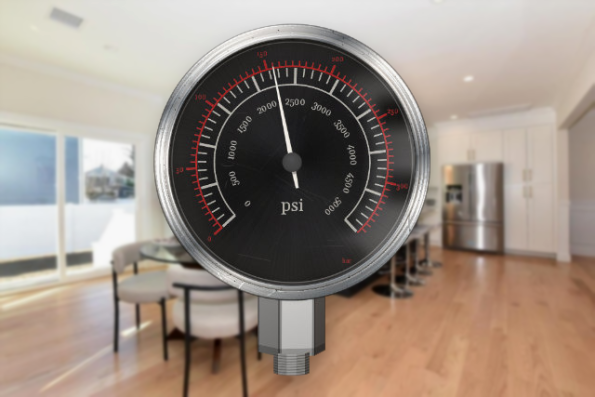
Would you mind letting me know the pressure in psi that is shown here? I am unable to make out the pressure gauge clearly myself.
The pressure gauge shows 2250 psi
